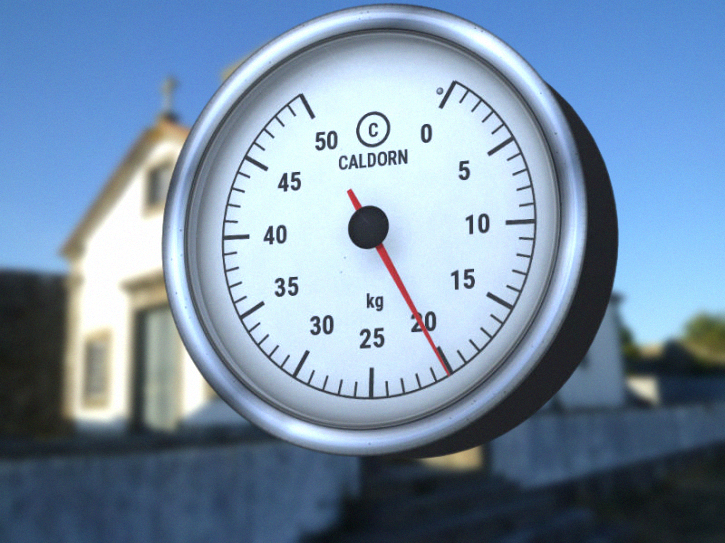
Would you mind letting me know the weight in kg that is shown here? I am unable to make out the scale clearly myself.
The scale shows 20 kg
